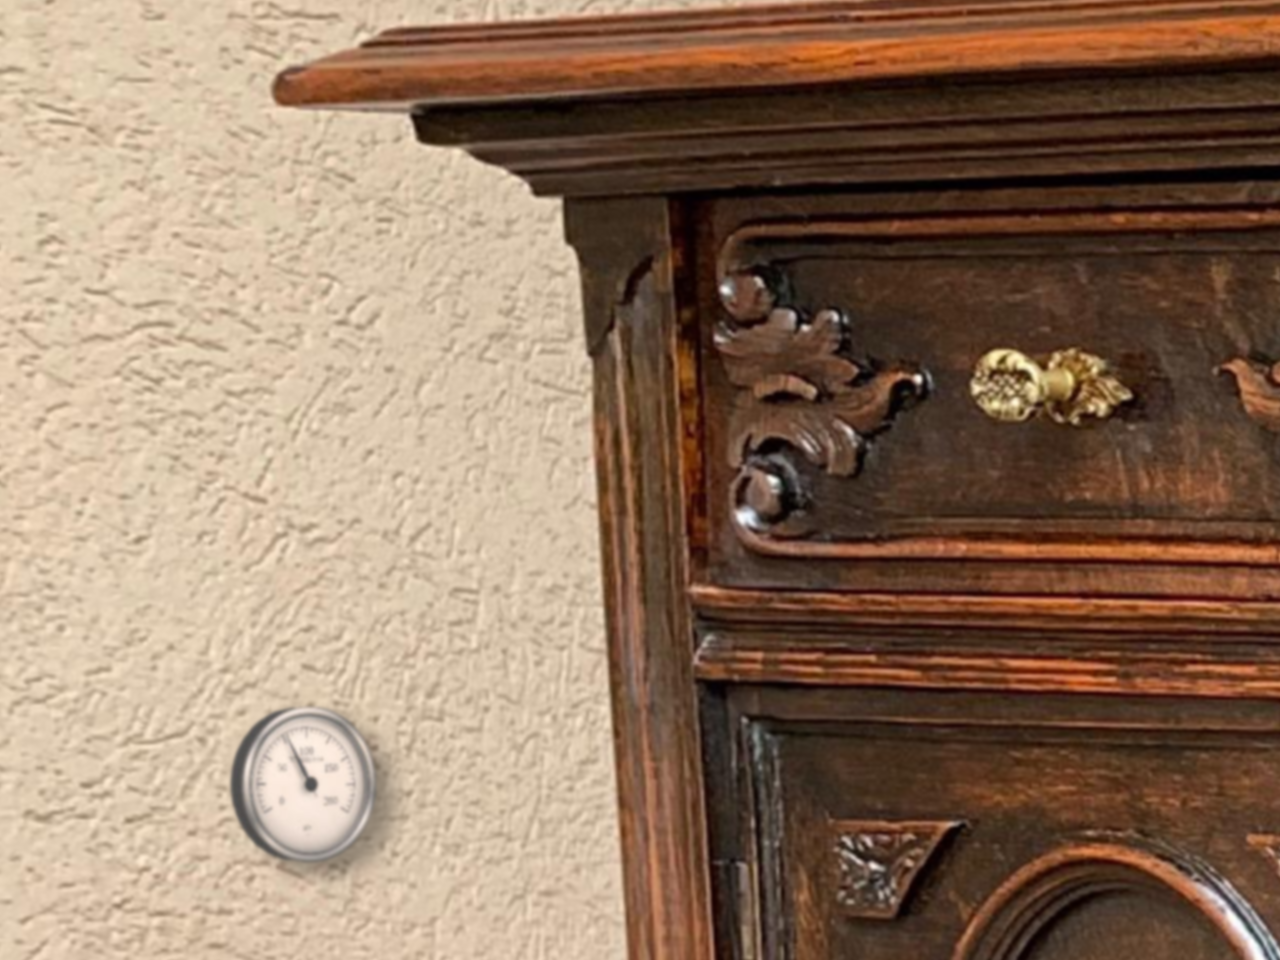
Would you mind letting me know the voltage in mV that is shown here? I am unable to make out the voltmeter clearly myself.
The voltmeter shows 75 mV
